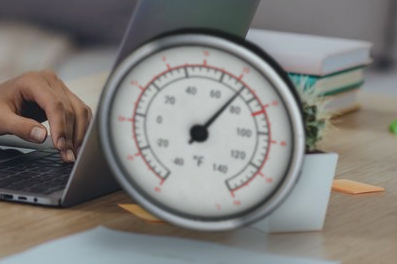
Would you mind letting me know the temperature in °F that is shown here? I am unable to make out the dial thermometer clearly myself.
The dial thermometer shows 72 °F
